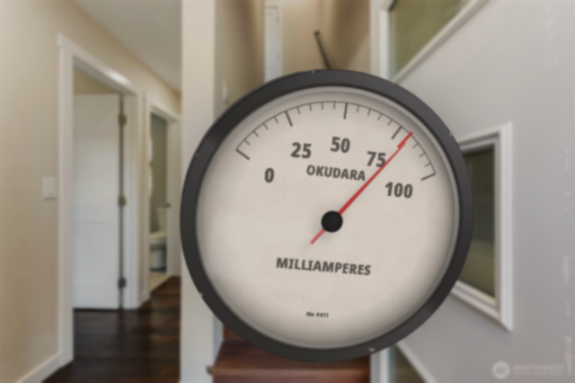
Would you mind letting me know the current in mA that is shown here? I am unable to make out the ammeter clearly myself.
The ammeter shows 80 mA
